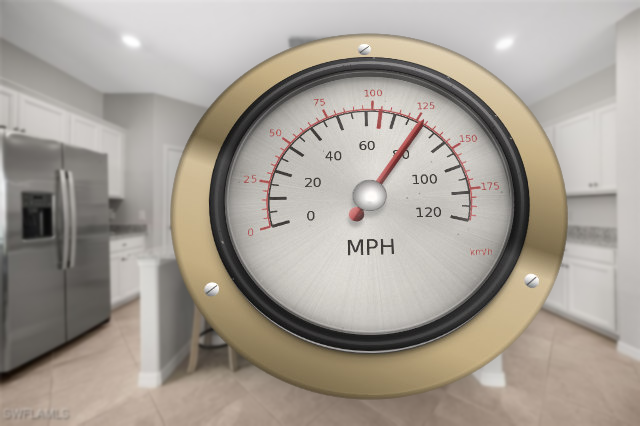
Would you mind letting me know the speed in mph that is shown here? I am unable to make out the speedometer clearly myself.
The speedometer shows 80 mph
